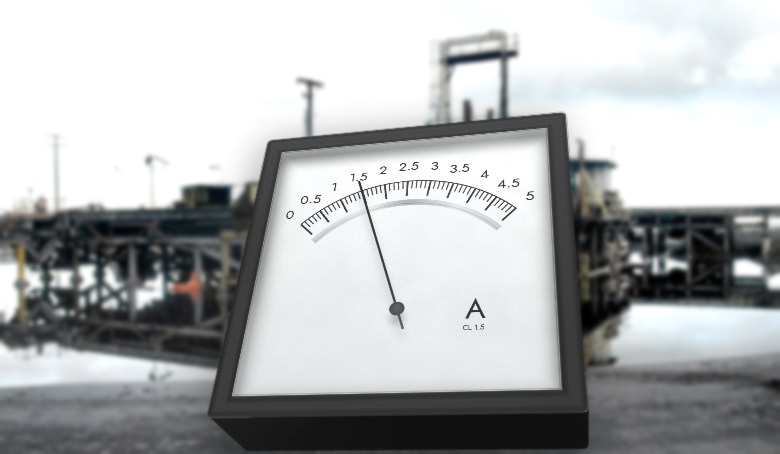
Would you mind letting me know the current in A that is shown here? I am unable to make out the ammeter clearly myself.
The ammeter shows 1.5 A
